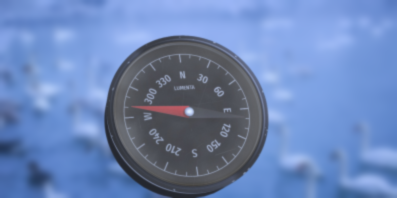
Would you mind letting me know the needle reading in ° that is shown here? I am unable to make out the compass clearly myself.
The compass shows 280 °
